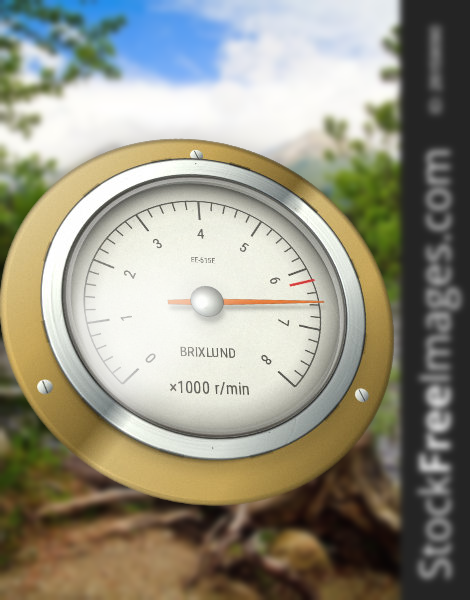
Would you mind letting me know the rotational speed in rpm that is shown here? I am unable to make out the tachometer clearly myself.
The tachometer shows 6600 rpm
